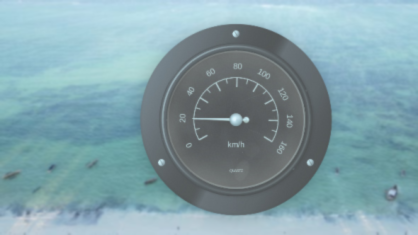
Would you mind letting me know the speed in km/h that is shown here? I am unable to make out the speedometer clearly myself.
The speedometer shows 20 km/h
